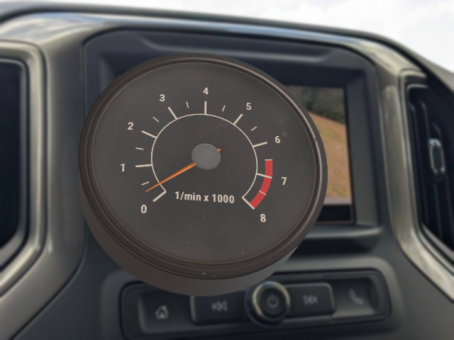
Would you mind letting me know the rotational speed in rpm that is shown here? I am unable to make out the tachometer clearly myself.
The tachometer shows 250 rpm
